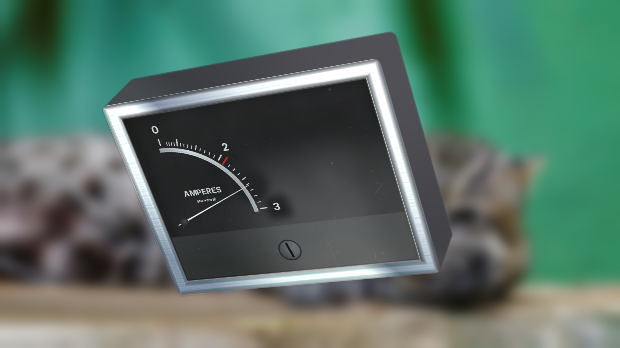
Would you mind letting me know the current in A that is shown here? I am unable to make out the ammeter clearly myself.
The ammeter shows 2.6 A
